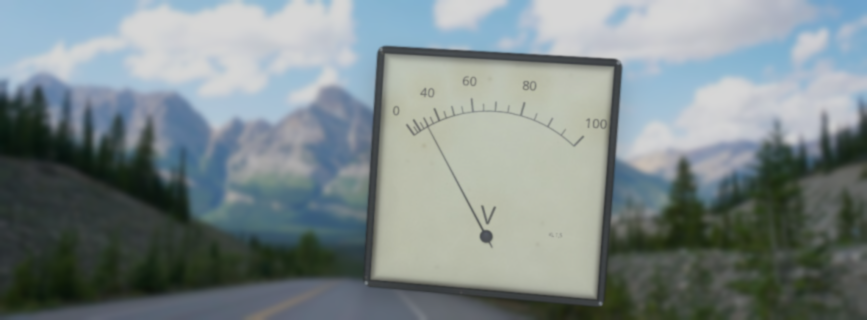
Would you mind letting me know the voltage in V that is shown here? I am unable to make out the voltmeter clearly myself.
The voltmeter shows 30 V
